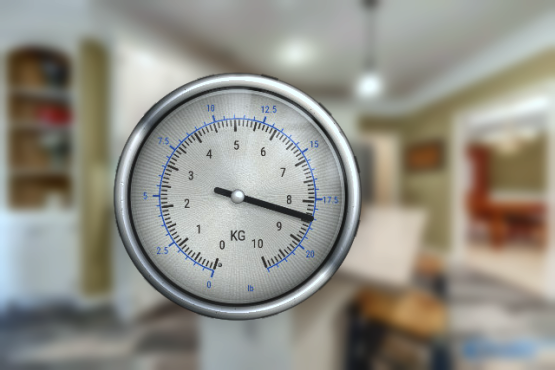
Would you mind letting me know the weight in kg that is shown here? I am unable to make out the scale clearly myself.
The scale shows 8.4 kg
